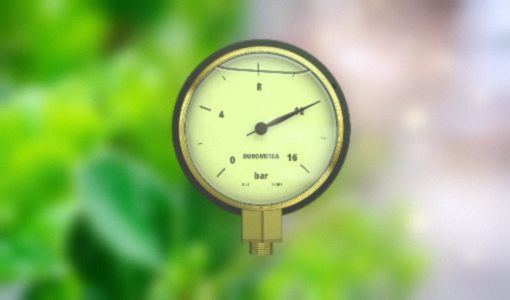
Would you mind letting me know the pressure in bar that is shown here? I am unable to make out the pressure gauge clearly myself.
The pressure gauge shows 12 bar
